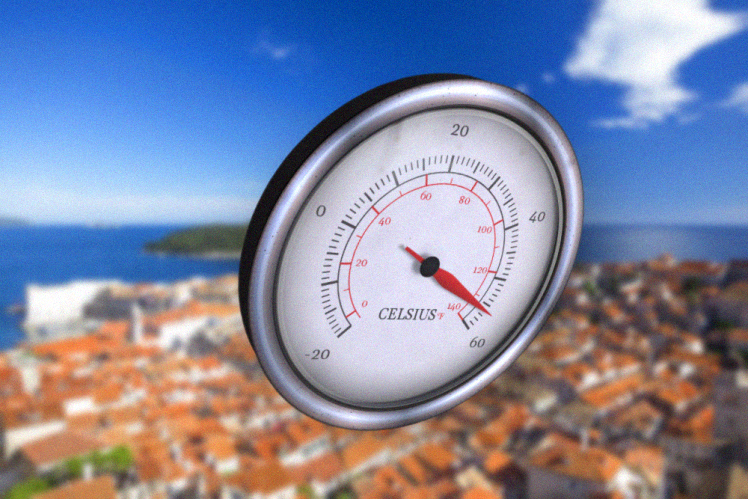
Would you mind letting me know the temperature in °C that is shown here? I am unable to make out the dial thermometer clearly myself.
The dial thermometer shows 56 °C
